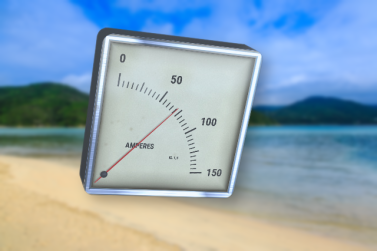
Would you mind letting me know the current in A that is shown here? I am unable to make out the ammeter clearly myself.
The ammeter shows 70 A
